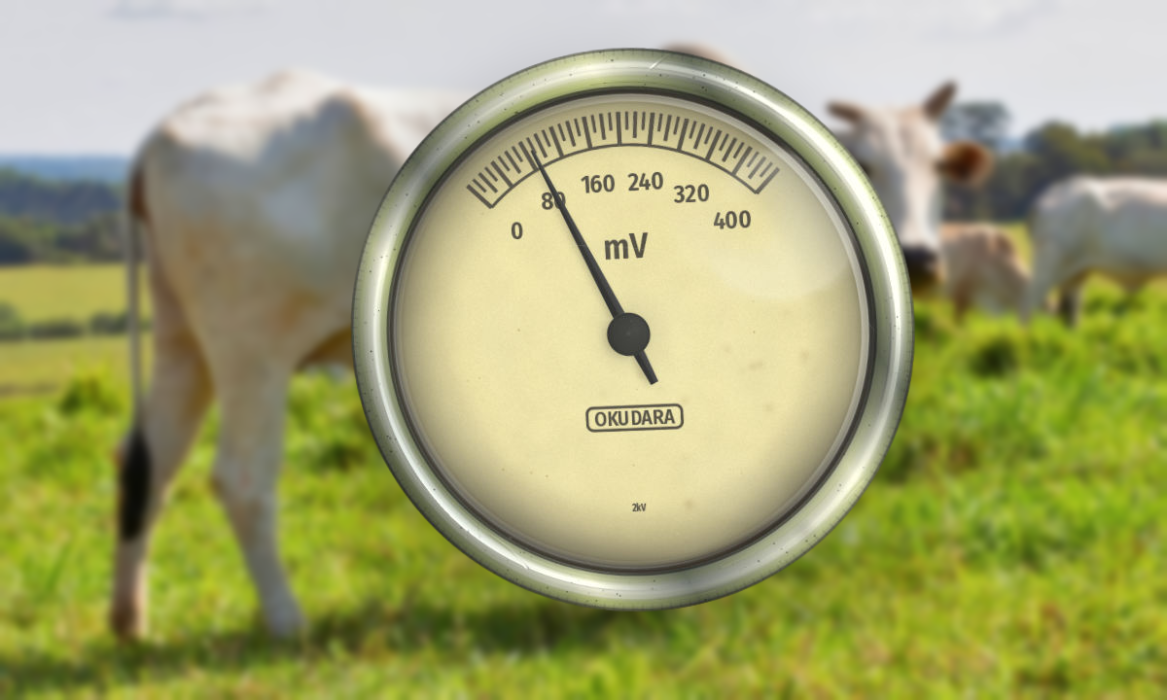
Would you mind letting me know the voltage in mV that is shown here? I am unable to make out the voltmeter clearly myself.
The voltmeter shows 90 mV
